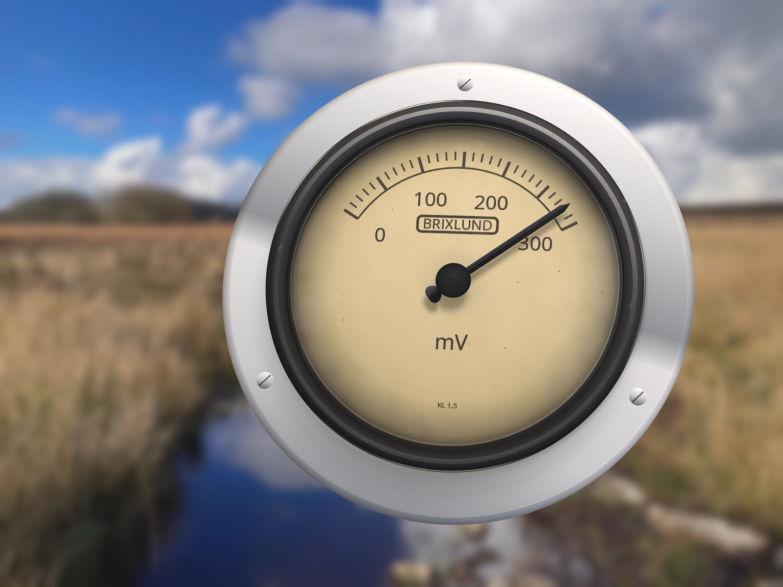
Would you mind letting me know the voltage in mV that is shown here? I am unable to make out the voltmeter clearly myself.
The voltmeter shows 280 mV
